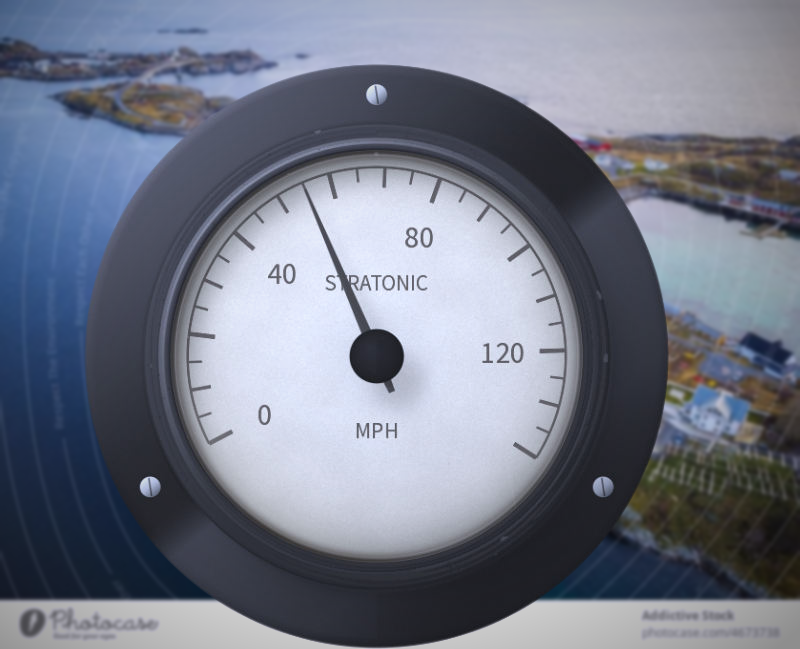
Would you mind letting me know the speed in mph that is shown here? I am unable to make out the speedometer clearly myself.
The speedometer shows 55 mph
